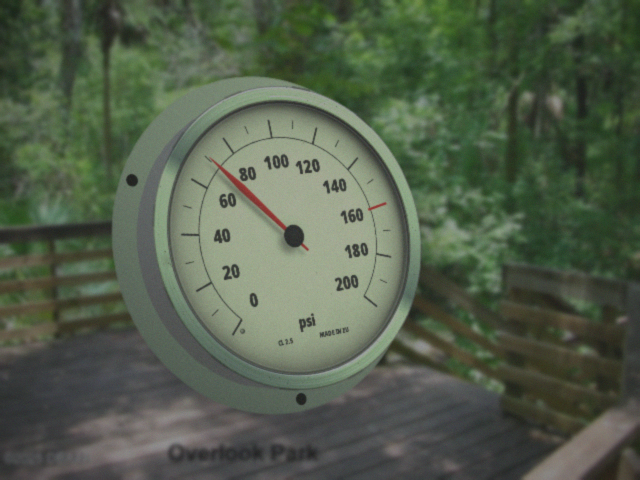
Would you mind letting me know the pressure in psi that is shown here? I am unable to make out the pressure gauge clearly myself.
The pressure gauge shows 70 psi
